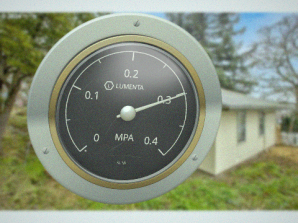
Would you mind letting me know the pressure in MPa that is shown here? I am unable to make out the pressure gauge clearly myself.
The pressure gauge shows 0.3 MPa
